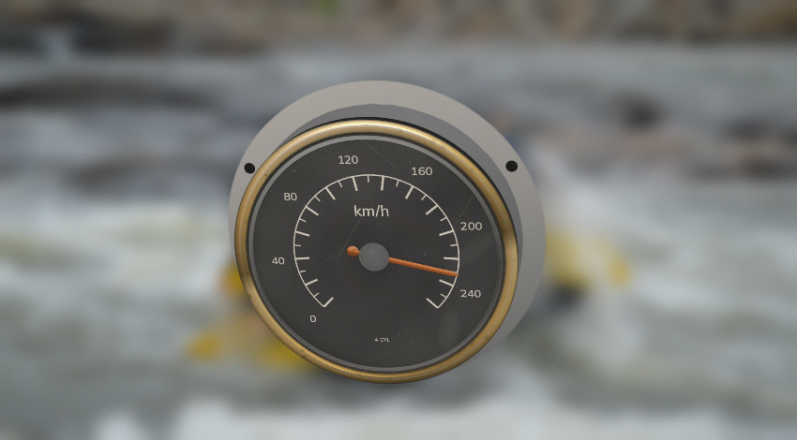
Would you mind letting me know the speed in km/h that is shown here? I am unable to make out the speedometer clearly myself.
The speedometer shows 230 km/h
